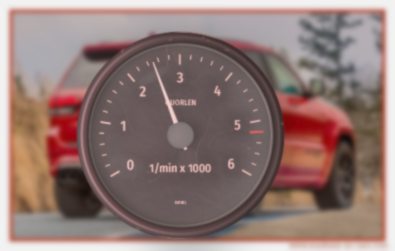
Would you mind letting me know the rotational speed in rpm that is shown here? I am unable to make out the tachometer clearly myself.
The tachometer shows 2500 rpm
